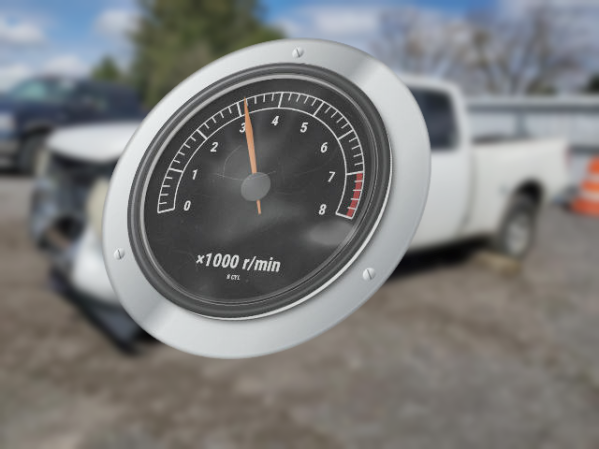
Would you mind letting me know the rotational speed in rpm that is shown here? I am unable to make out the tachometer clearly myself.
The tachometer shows 3200 rpm
